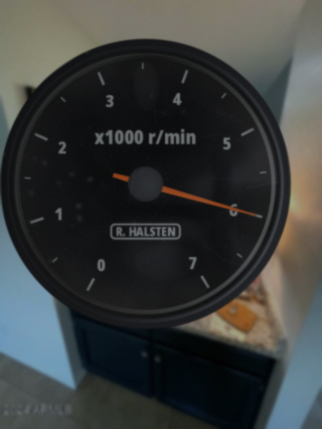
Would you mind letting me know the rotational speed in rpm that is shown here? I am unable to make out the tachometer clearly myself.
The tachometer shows 6000 rpm
